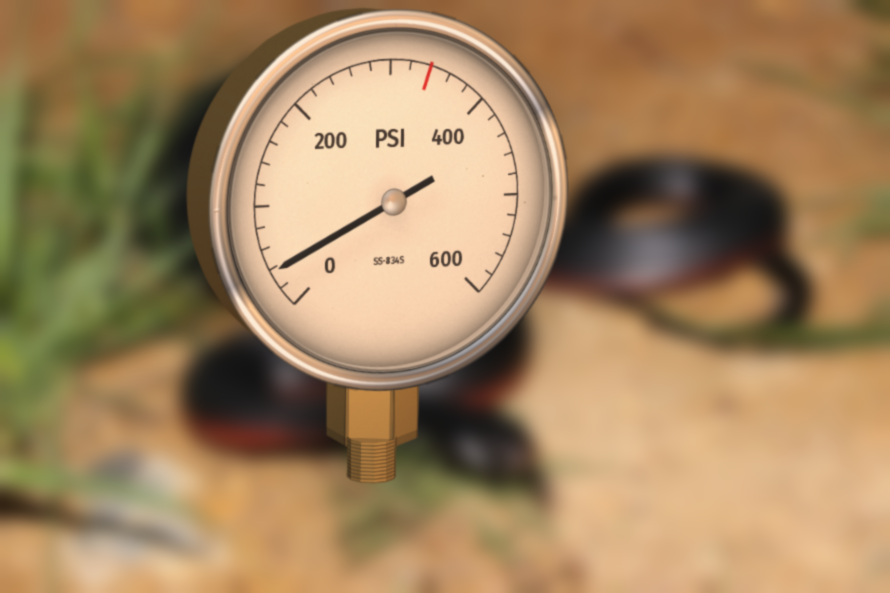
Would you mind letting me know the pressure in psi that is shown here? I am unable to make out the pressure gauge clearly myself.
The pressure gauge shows 40 psi
